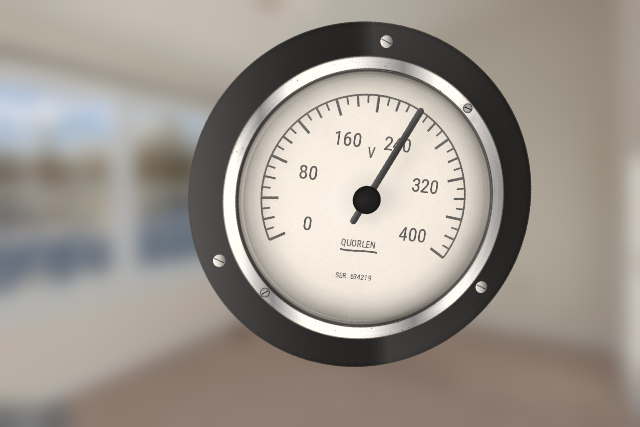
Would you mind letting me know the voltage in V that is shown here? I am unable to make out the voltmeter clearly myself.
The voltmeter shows 240 V
